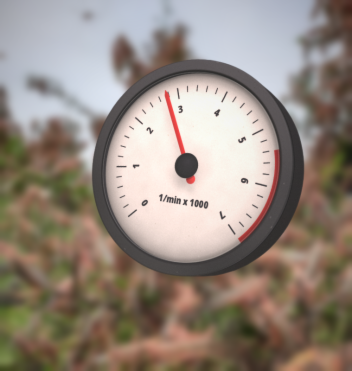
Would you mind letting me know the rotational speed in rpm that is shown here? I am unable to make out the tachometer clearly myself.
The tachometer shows 2800 rpm
